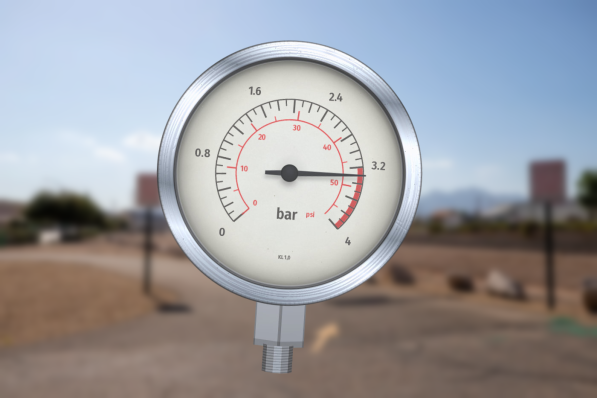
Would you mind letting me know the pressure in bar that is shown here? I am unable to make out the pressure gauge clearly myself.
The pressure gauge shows 3.3 bar
